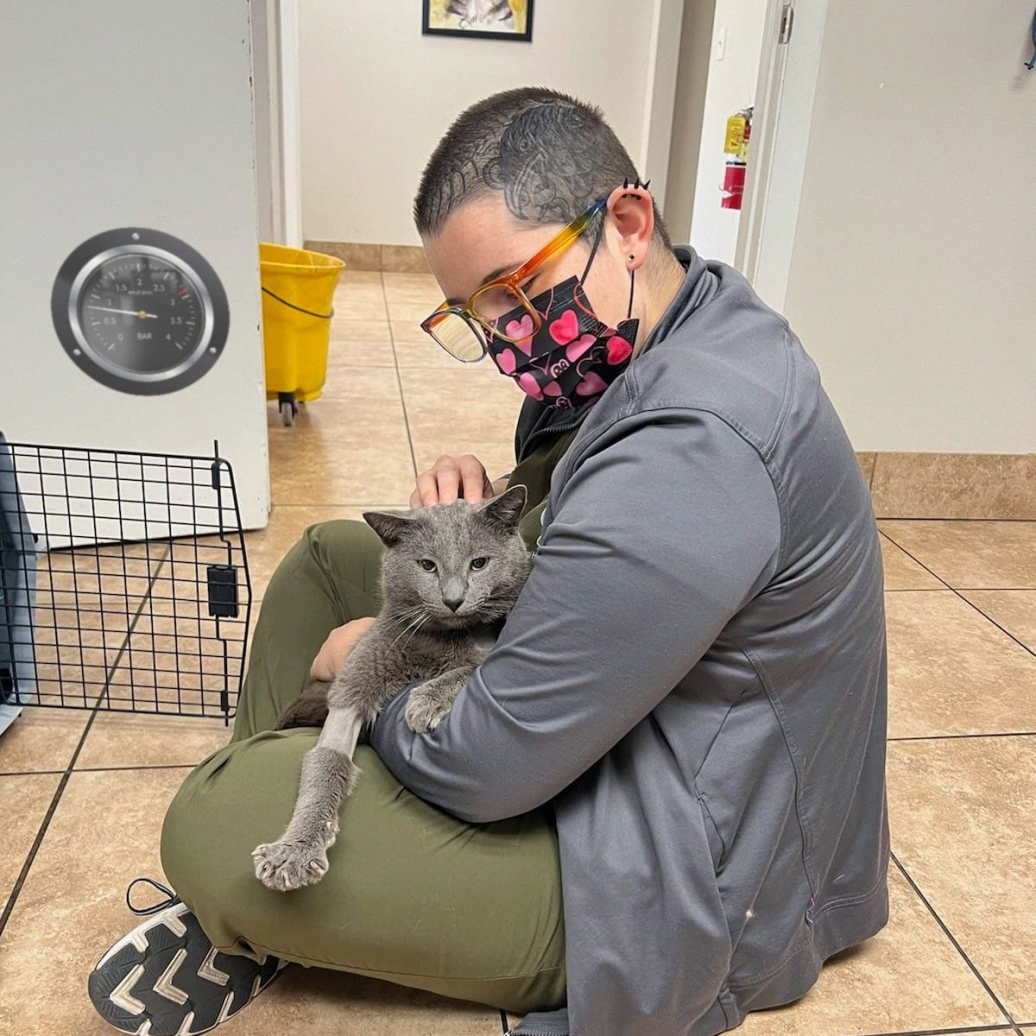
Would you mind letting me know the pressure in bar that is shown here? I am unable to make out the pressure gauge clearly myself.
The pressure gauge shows 0.8 bar
